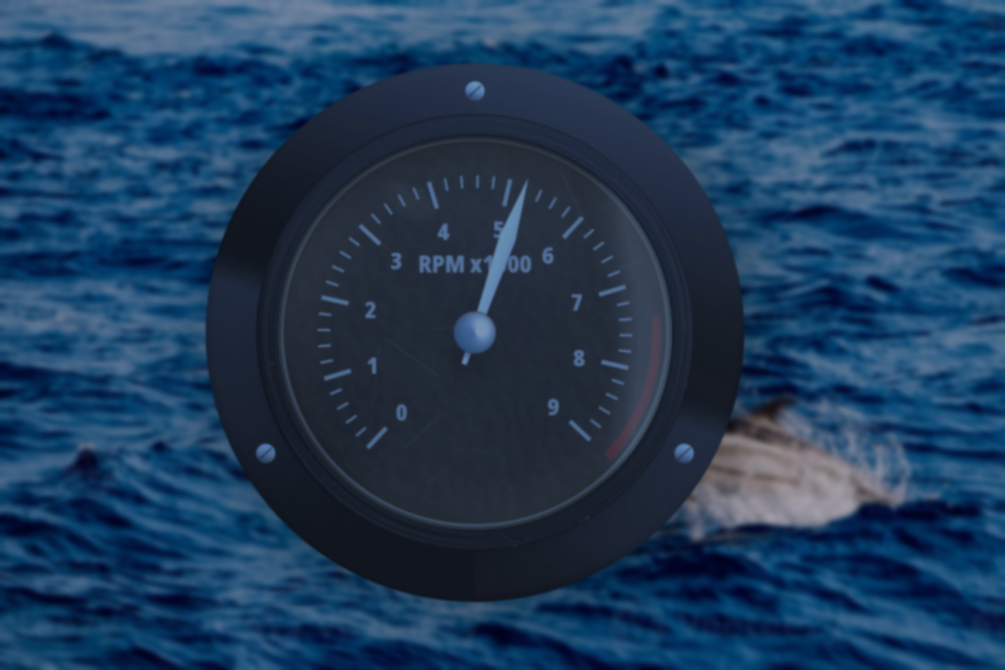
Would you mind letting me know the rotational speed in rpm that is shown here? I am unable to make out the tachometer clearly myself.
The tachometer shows 5200 rpm
